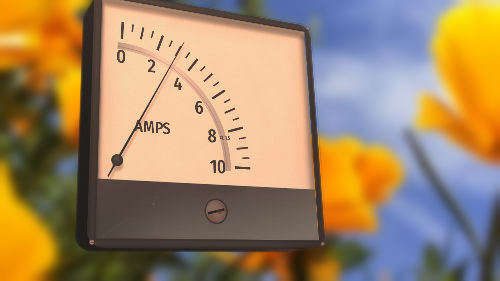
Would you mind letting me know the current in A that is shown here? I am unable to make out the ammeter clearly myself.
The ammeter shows 3 A
